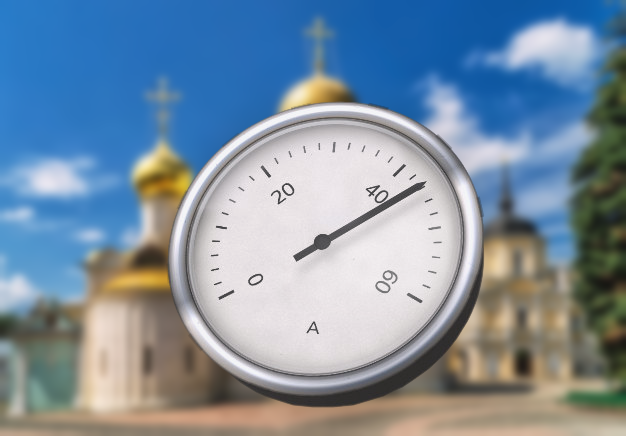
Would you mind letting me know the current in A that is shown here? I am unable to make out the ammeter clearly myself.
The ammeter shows 44 A
